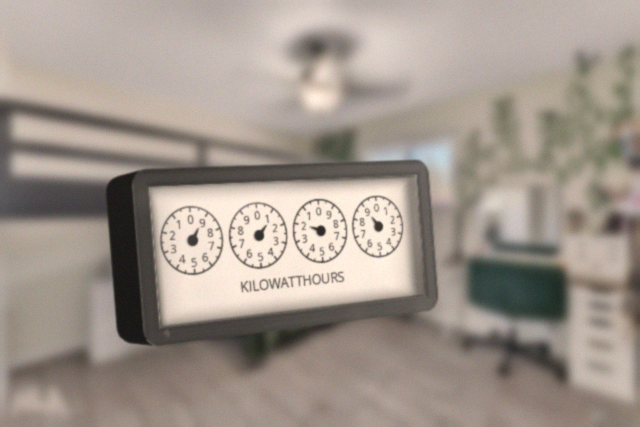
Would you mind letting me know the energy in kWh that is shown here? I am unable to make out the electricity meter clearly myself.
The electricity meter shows 9119 kWh
